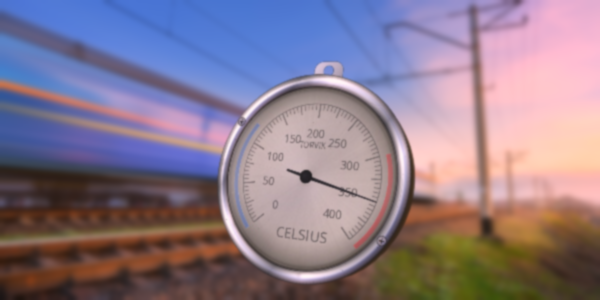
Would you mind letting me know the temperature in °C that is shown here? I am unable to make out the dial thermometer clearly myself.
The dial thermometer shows 350 °C
